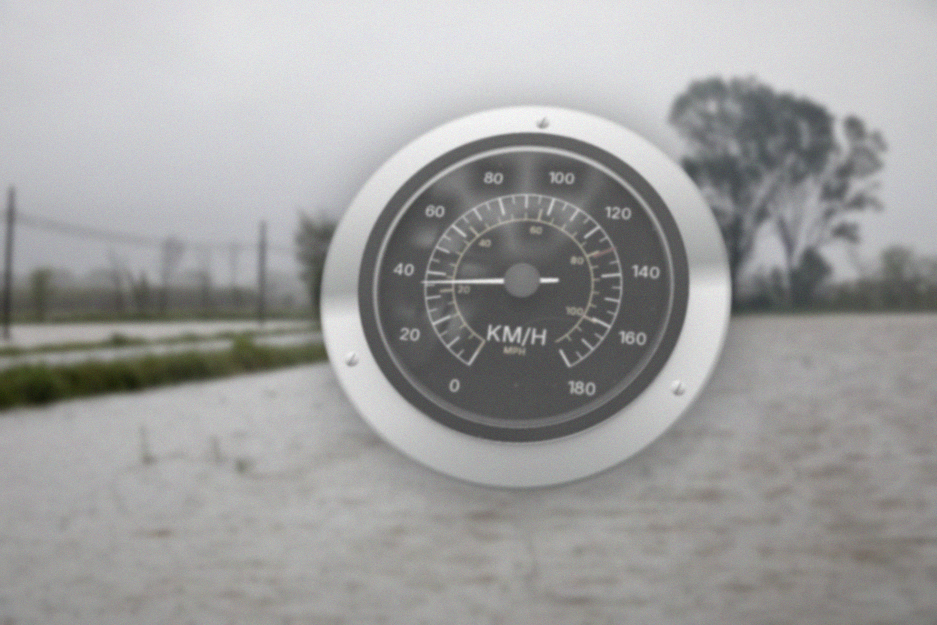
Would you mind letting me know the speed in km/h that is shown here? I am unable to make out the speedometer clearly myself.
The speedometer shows 35 km/h
